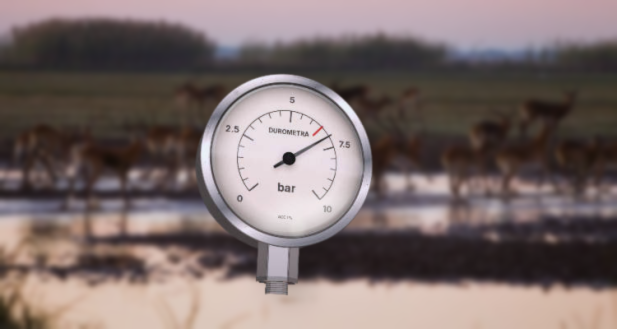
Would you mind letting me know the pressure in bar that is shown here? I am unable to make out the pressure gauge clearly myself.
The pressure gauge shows 7 bar
